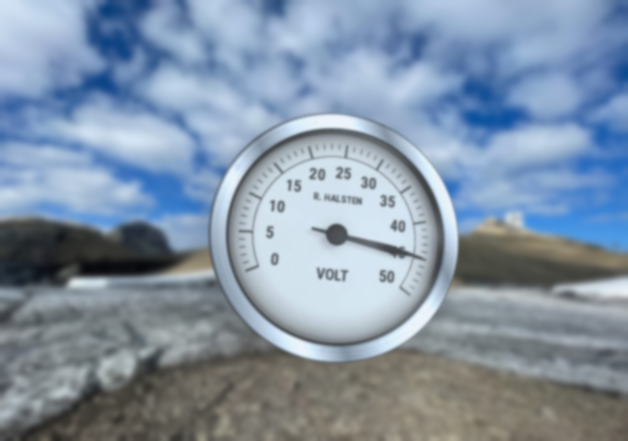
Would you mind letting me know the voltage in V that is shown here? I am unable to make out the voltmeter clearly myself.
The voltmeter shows 45 V
